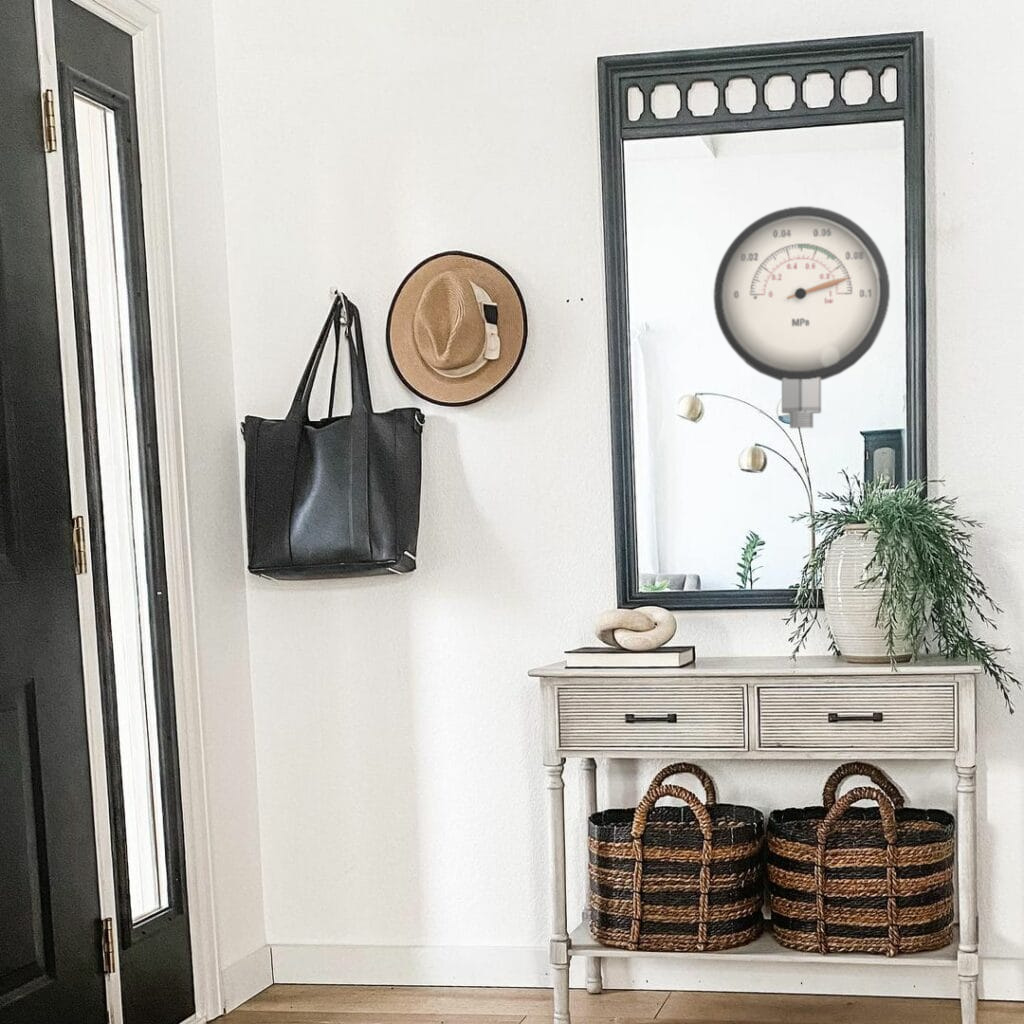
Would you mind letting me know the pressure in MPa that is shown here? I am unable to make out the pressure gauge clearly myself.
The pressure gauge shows 0.09 MPa
